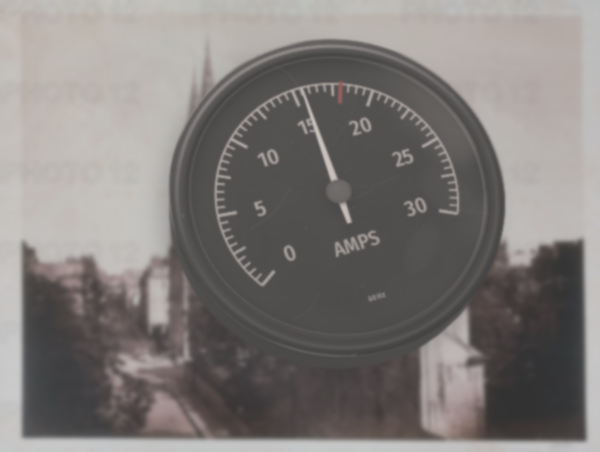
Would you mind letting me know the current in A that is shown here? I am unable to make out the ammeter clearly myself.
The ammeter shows 15.5 A
